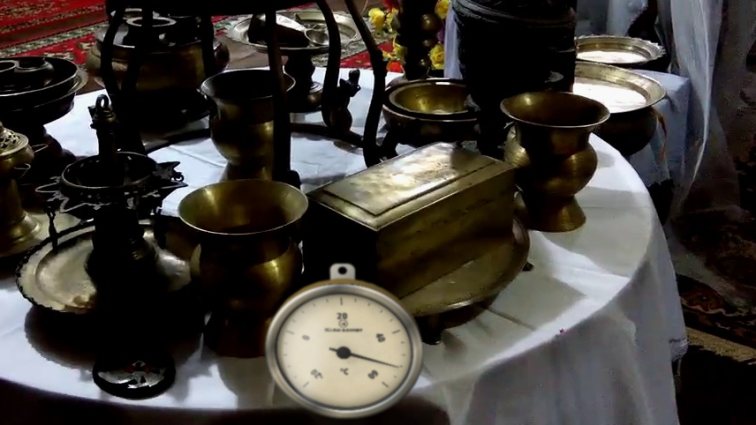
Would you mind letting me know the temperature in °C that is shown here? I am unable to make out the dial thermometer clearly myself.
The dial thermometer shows 52 °C
